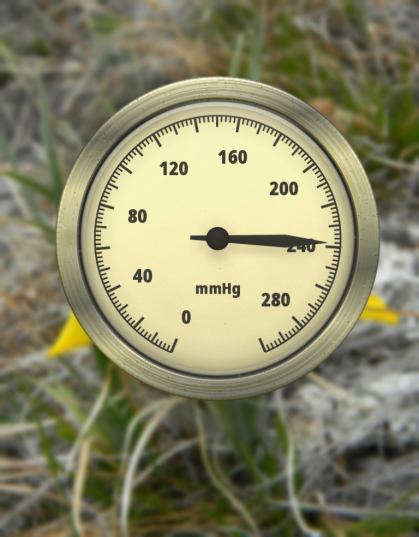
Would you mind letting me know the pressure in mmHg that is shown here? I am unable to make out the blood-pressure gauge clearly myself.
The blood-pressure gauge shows 238 mmHg
